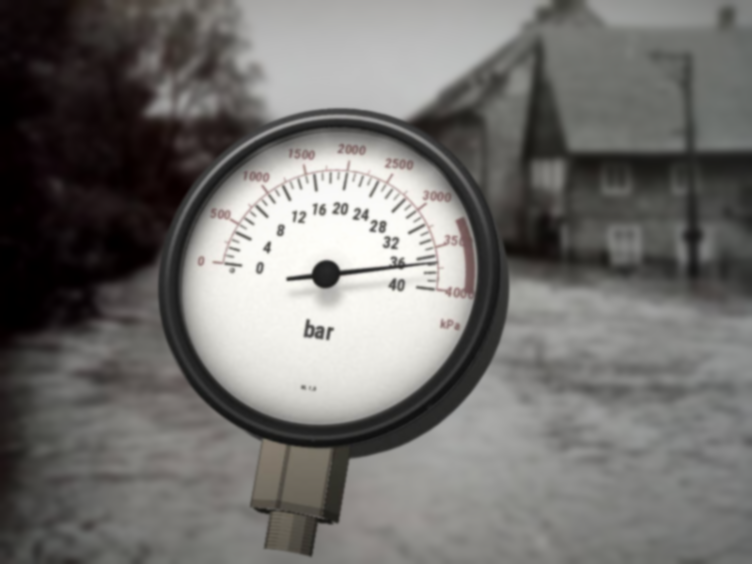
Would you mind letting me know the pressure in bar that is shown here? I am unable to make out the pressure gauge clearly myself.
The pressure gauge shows 37 bar
